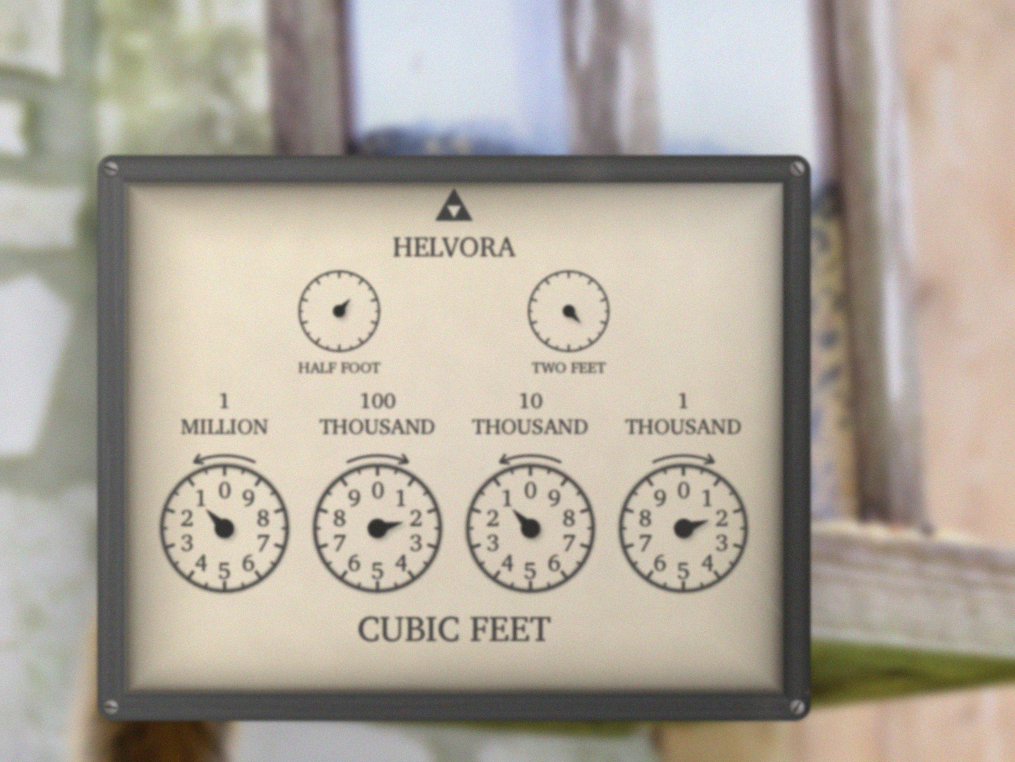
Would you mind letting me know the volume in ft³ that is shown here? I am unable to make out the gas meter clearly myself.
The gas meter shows 121200 ft³
